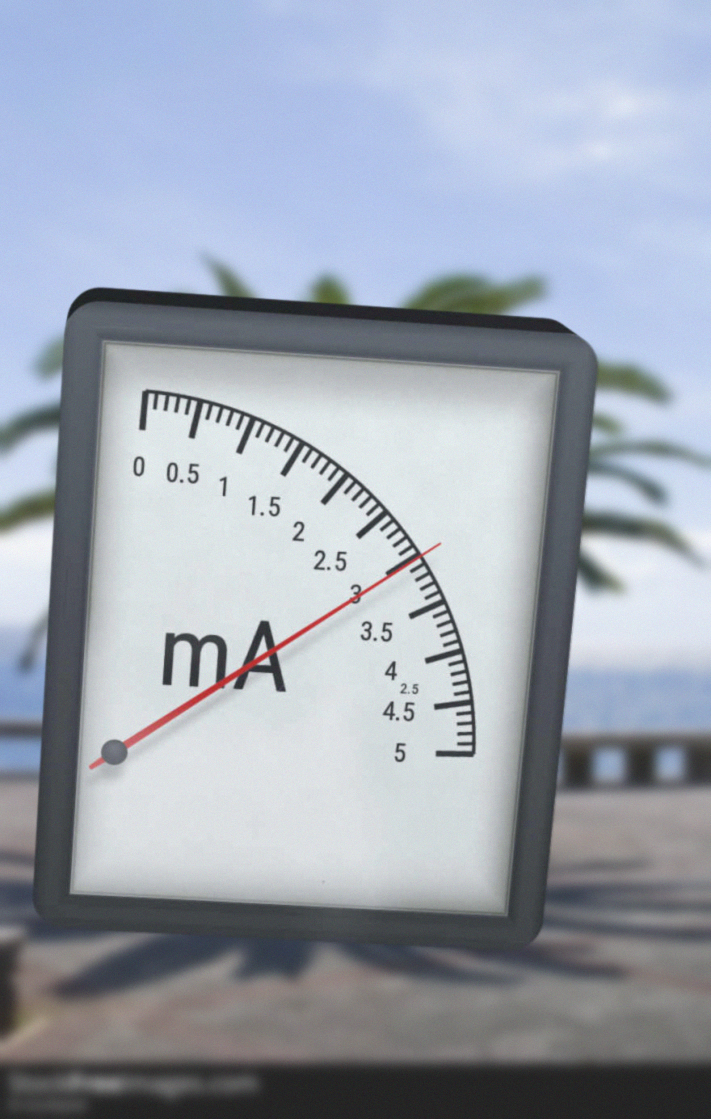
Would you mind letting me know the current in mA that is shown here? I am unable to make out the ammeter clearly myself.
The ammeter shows 3 mA
